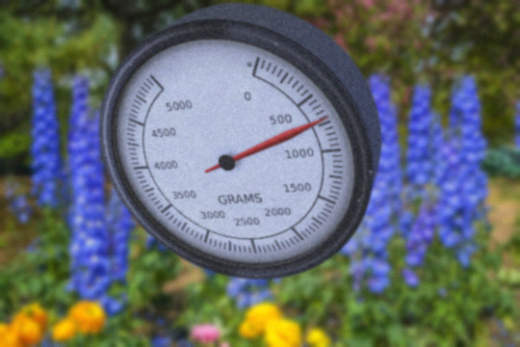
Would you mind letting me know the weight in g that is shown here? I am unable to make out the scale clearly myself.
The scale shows 700 g
